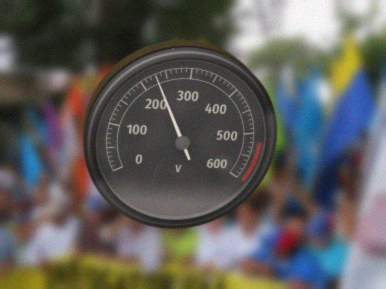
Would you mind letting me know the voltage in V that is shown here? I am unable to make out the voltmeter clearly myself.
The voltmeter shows 230 V
